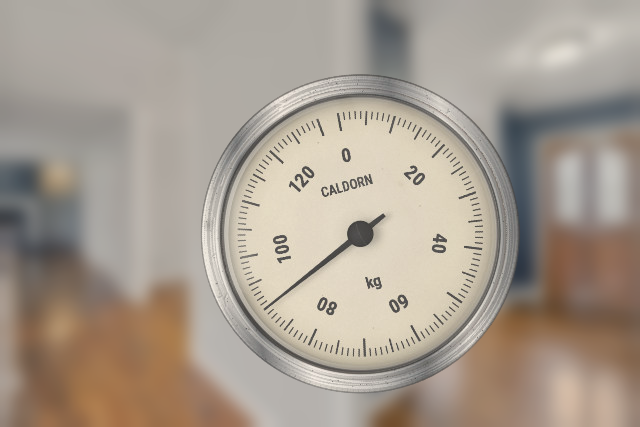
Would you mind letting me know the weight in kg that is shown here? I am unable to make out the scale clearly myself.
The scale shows 90 kg
